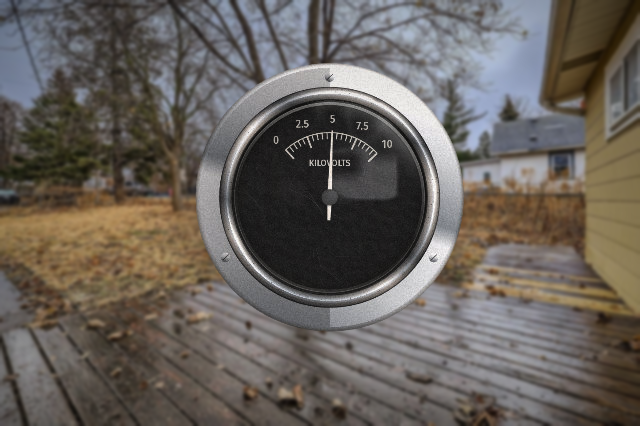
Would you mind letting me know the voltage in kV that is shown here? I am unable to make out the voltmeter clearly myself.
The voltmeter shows 5 kV
